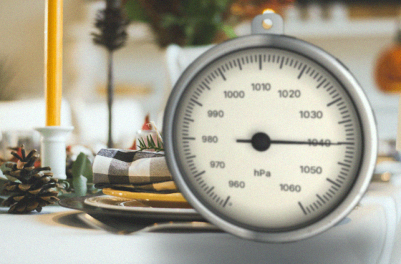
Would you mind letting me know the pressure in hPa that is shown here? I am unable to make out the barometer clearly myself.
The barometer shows 1040 hPa
